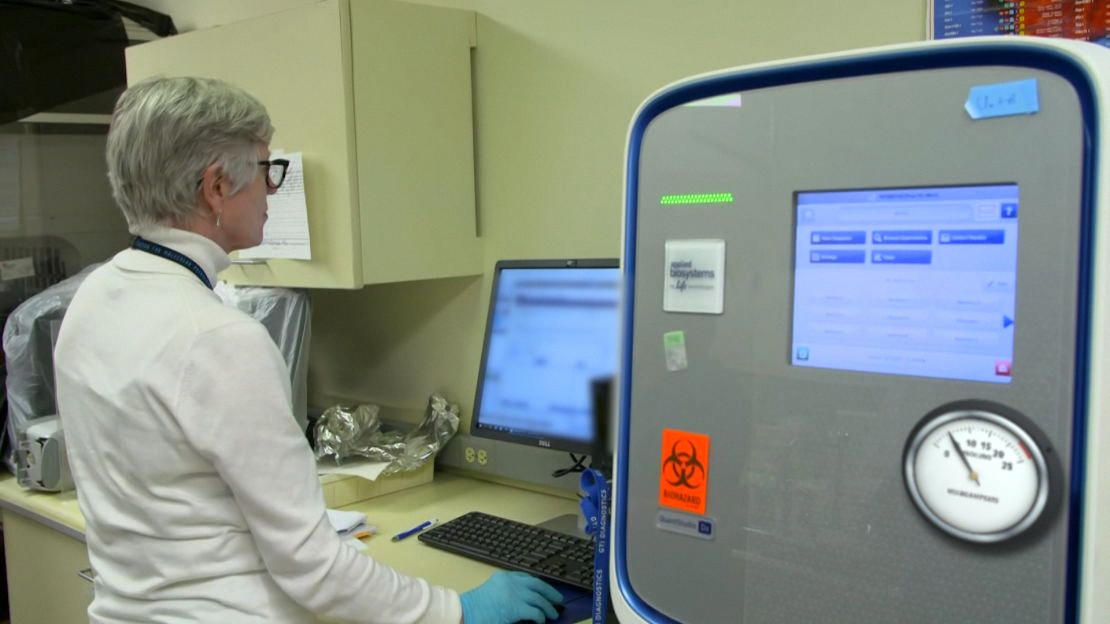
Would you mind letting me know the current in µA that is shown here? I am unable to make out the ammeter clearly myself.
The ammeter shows 5 µA
